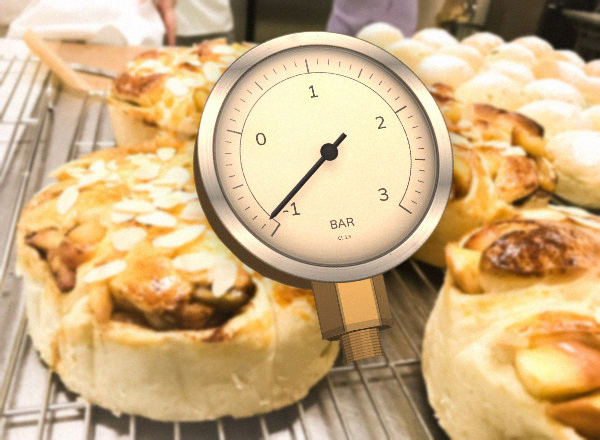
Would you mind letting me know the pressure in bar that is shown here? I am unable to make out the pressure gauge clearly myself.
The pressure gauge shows -0.9 bar
